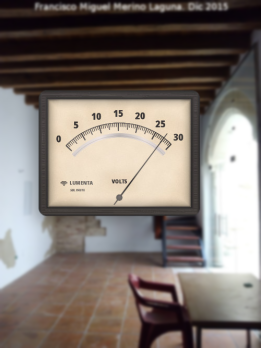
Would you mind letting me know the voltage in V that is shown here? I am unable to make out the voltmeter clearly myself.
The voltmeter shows 27.5 V
